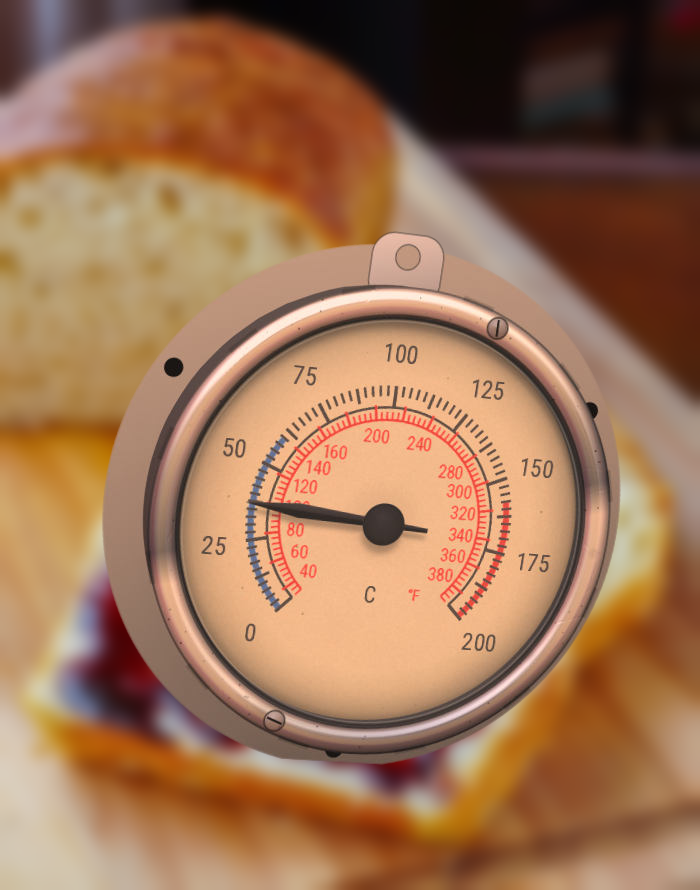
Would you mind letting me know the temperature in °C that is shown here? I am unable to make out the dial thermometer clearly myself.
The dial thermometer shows 37.5 °C
